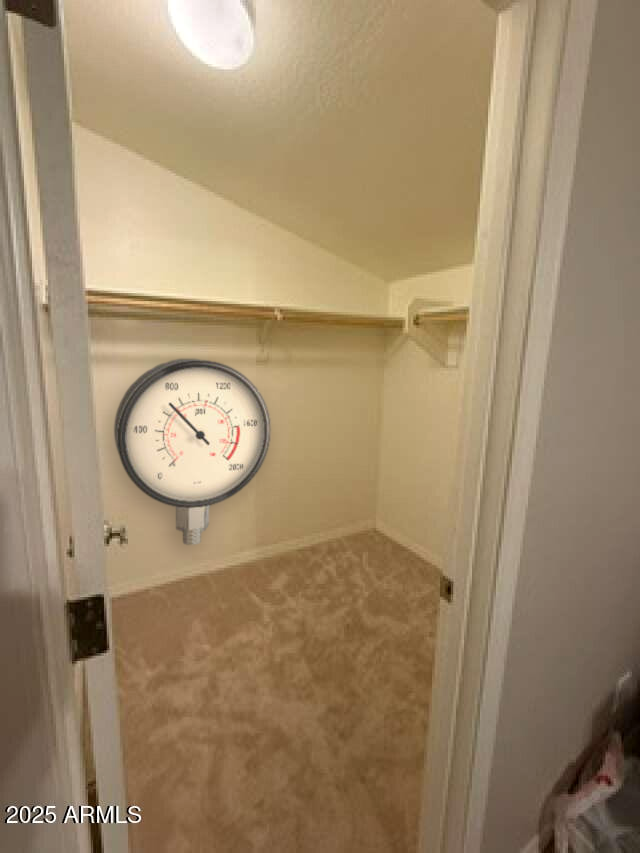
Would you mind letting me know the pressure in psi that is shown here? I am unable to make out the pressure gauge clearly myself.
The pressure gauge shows 700 psi
